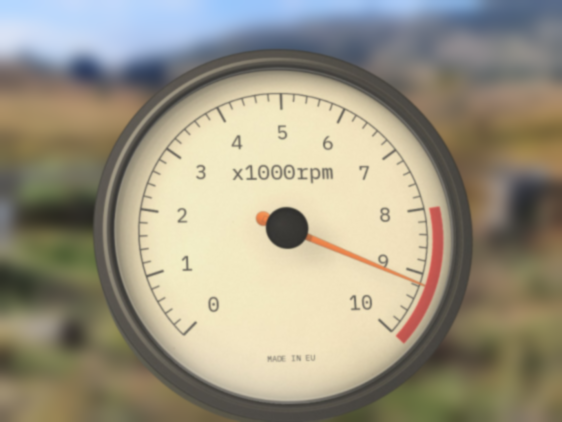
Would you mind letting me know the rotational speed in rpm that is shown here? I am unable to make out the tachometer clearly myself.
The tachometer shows 9200 rpm
